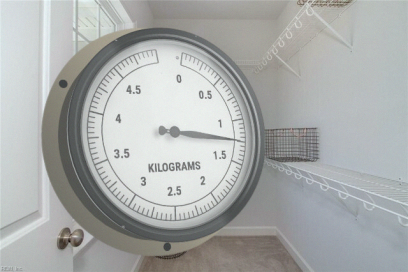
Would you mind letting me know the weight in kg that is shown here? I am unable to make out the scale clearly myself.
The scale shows 1.25 kg
